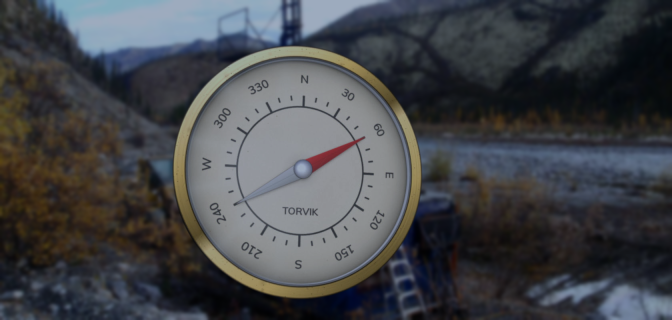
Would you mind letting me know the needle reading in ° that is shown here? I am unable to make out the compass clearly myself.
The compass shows 60 °
